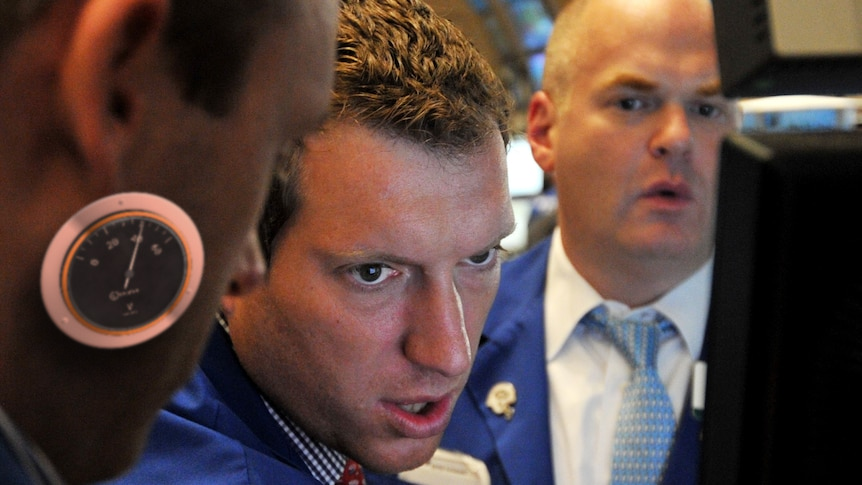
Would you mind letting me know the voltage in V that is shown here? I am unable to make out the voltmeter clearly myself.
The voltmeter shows 40 V
